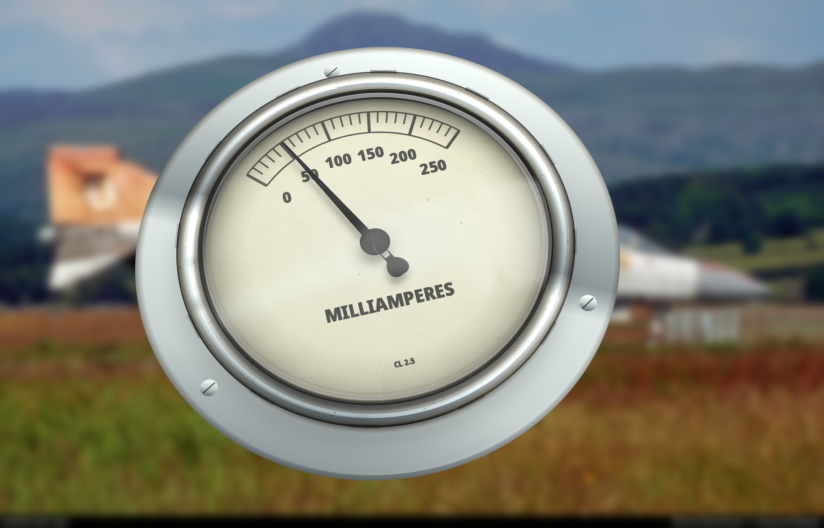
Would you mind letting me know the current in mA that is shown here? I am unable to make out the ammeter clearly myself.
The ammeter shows 50 mA
